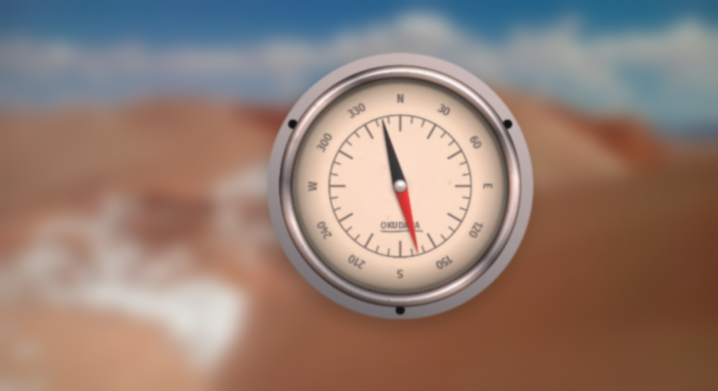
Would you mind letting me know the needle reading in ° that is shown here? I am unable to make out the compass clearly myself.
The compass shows 165 °
